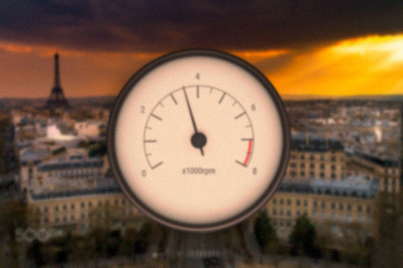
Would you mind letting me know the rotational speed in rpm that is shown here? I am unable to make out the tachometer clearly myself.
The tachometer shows 3500 rpm
